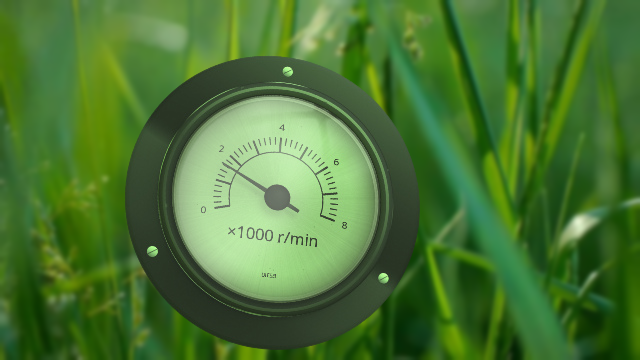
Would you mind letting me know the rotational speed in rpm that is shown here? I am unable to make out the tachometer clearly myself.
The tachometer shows 1600 rpm
